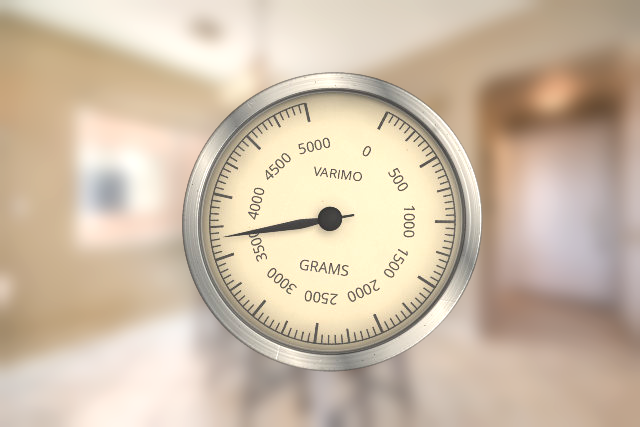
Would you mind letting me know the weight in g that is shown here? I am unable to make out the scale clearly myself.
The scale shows 3650 g
